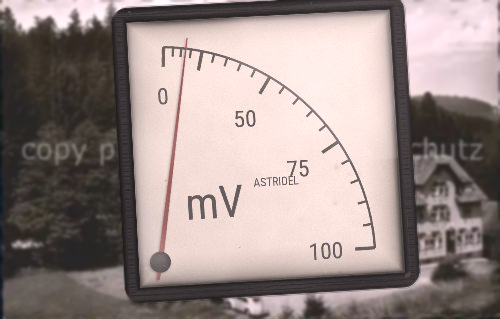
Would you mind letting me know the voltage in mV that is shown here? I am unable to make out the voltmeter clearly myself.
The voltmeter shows 17.5 mV
